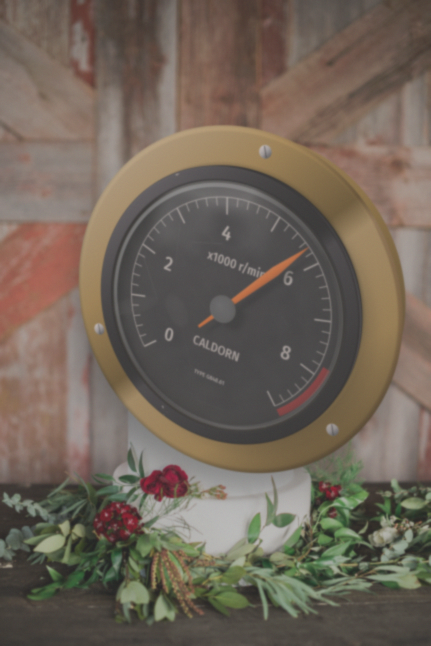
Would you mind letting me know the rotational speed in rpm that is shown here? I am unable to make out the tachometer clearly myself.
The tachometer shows 5700 rpm
